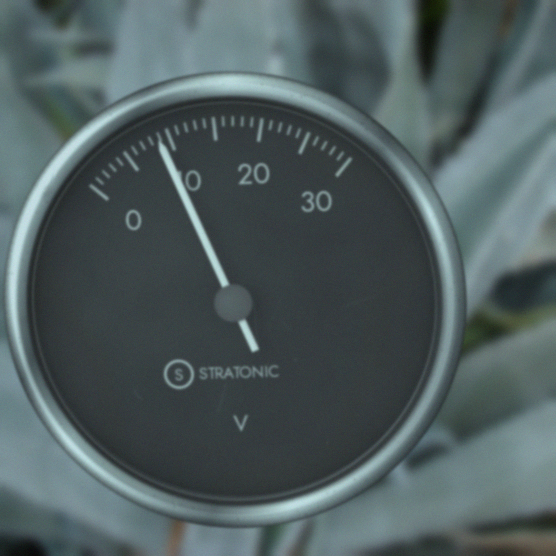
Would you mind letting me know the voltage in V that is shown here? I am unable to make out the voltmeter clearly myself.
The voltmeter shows 9 V
